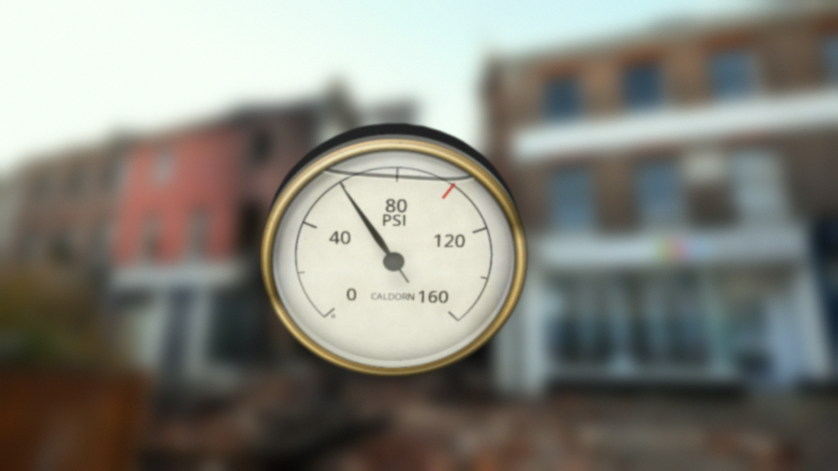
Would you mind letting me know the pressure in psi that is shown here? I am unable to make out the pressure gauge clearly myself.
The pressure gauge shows 60 psi
